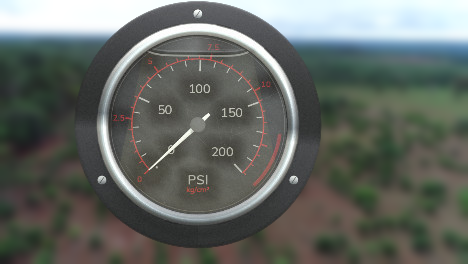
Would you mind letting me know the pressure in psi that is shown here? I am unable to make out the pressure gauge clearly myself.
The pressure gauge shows 0 psi
